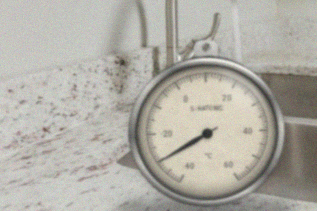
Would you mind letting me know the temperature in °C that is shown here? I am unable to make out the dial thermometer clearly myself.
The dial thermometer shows -30 °C
